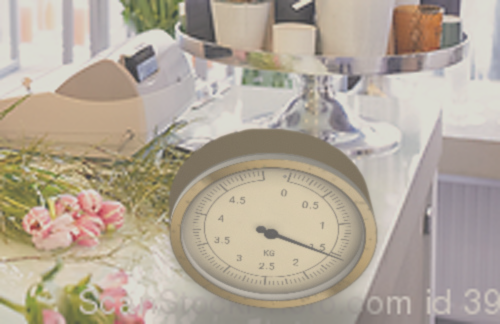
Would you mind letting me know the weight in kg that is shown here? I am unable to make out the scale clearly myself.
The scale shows 1.5 kg
